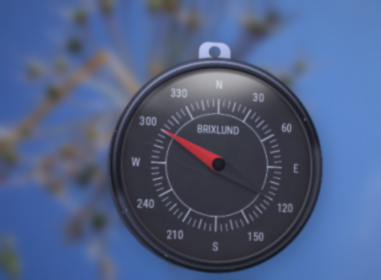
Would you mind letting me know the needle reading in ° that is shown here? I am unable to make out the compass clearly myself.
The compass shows 300 °
